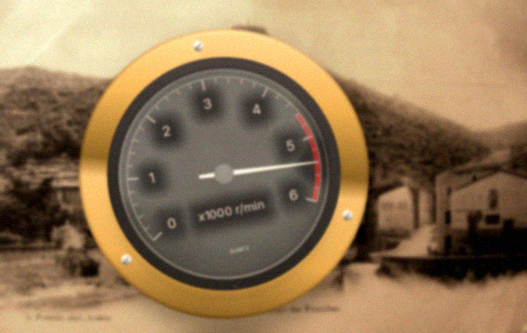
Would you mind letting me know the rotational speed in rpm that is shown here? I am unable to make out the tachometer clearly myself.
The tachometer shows 5400 rpm
